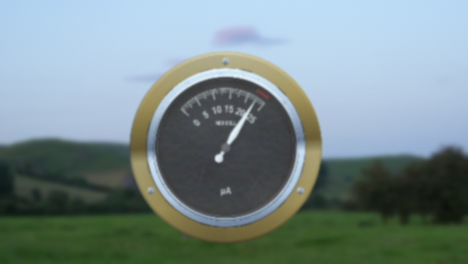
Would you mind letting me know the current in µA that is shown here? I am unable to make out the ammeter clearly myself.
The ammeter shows 22.5 µA
